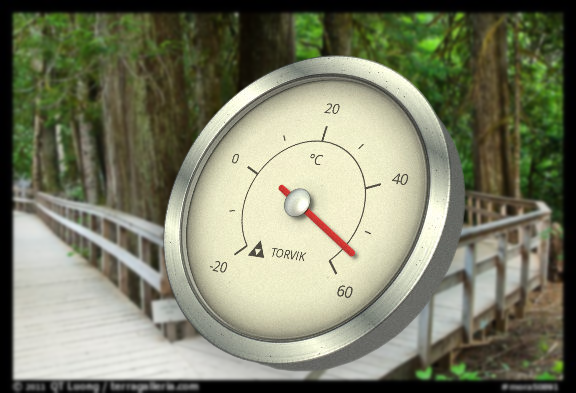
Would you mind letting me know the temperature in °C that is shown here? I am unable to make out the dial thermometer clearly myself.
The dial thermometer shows 55 °C
